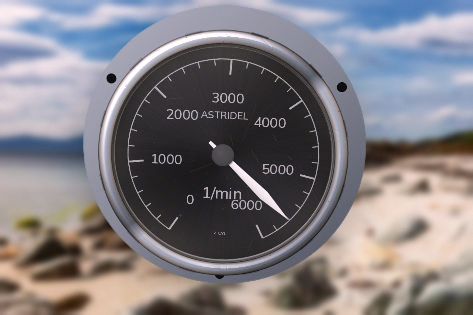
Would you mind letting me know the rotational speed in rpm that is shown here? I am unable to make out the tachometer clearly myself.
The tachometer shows 5600 rpm
